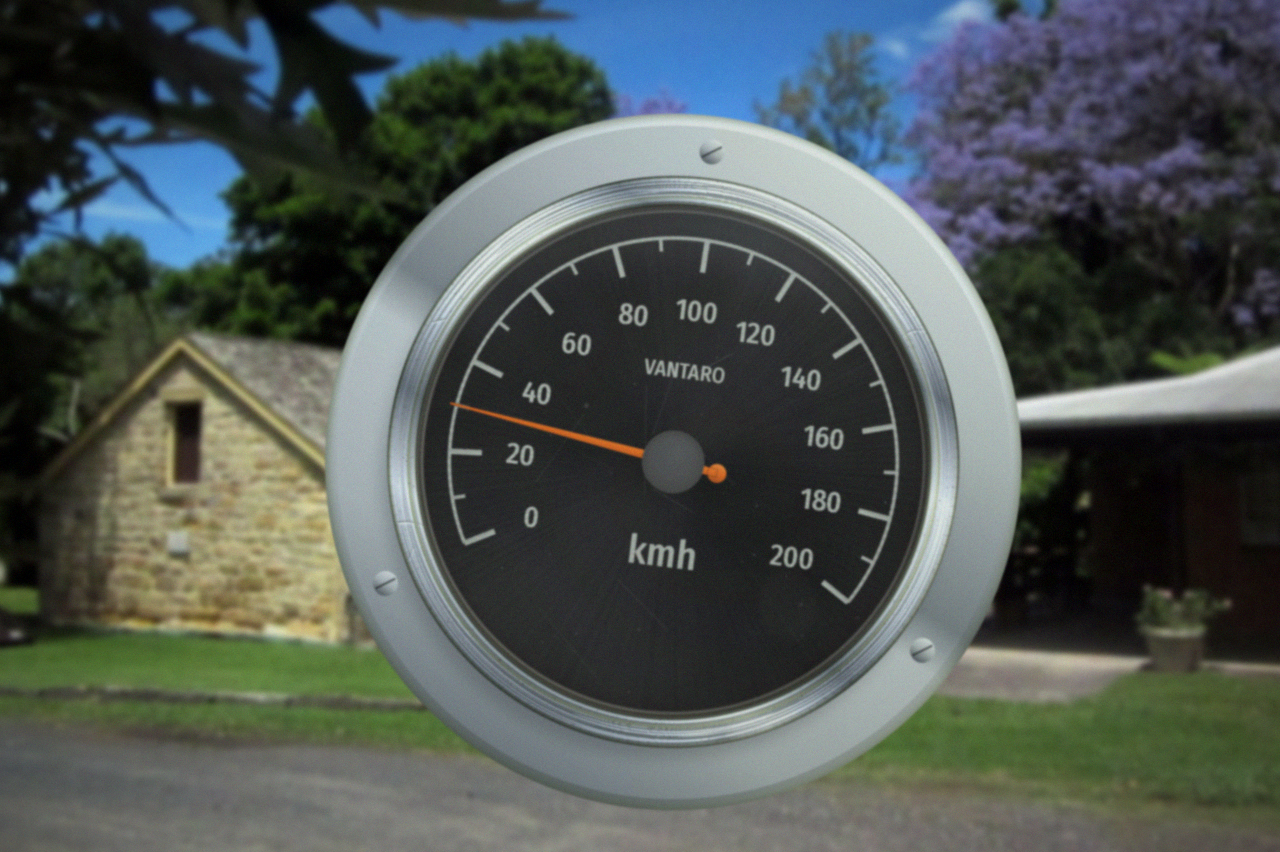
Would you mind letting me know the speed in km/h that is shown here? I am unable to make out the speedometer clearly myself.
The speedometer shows 30 km/h
